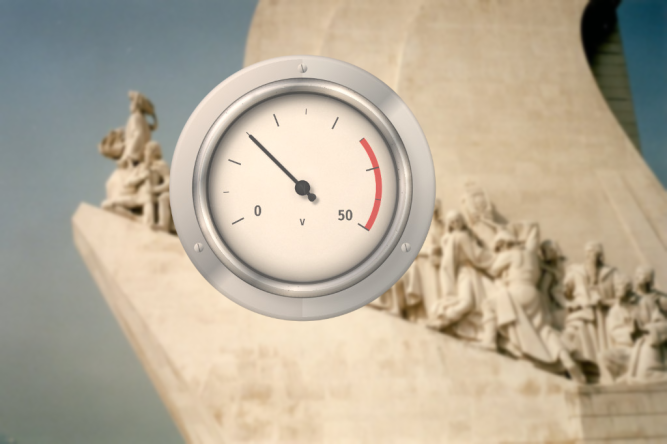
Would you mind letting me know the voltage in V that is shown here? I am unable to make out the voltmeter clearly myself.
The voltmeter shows 15 V
